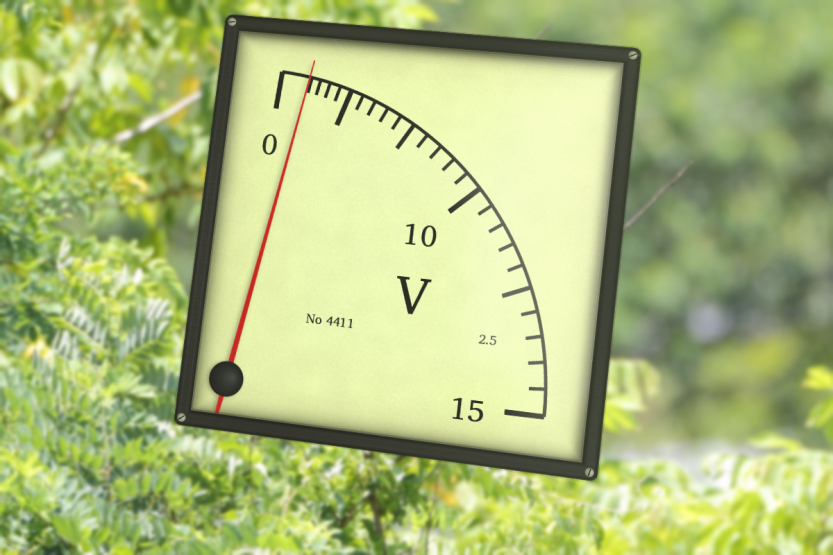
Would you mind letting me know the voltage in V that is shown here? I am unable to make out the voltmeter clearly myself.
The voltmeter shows 3 V
